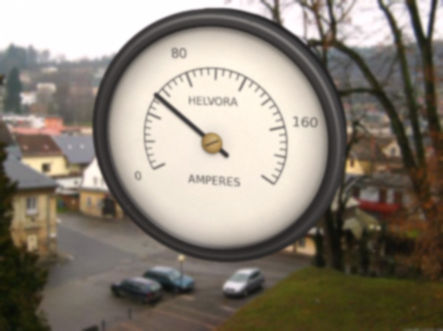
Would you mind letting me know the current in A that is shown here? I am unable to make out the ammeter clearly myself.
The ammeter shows 55 A
